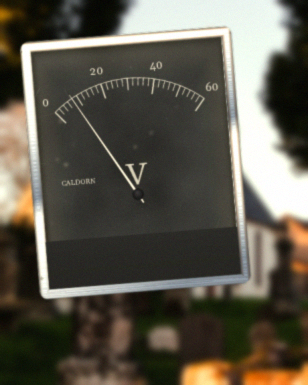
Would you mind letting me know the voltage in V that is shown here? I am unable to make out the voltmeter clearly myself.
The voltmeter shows 8 V
